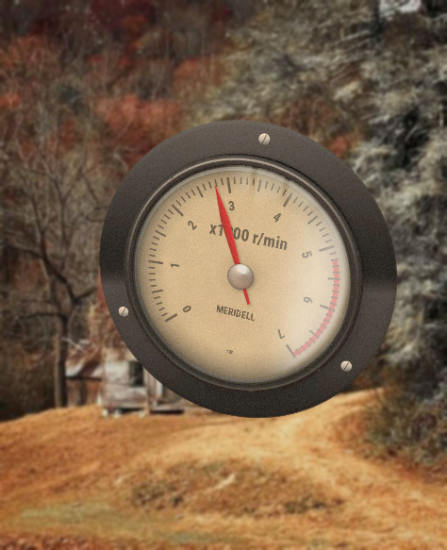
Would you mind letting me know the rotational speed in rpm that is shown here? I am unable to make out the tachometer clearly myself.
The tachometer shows 2800 rpm
